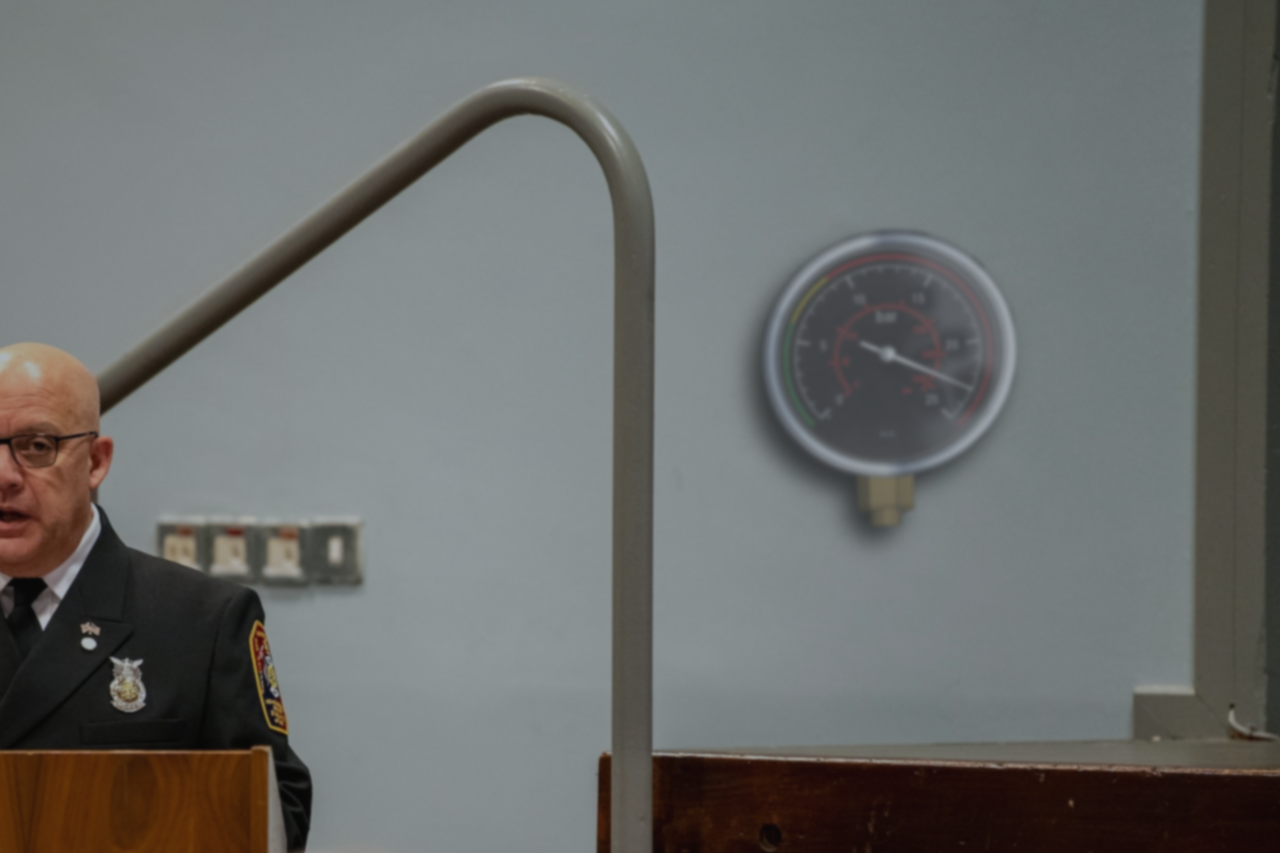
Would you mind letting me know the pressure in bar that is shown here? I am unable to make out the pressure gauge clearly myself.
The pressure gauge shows 23 bar
